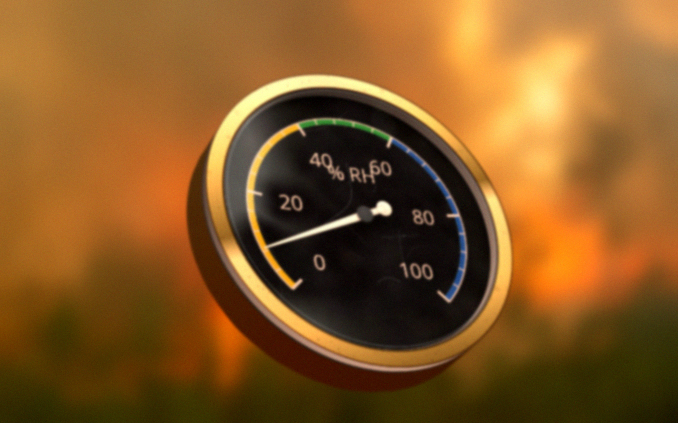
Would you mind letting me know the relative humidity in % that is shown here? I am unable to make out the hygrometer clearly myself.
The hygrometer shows 8 %
